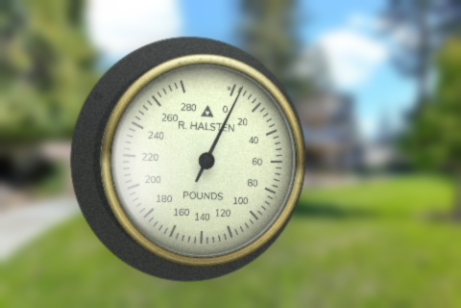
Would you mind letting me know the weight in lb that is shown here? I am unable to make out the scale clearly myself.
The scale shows 4 lb
